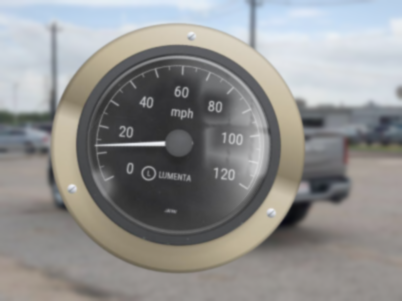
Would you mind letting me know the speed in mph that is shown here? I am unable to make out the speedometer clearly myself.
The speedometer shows 12.5 mph
